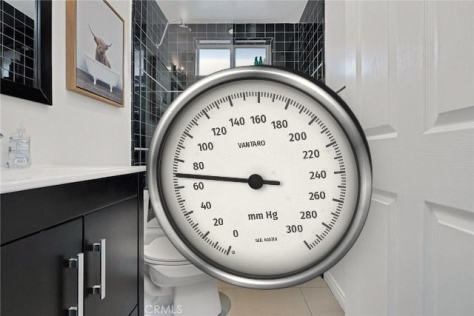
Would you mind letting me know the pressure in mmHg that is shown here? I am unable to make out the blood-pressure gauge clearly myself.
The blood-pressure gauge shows 70 mmHg
